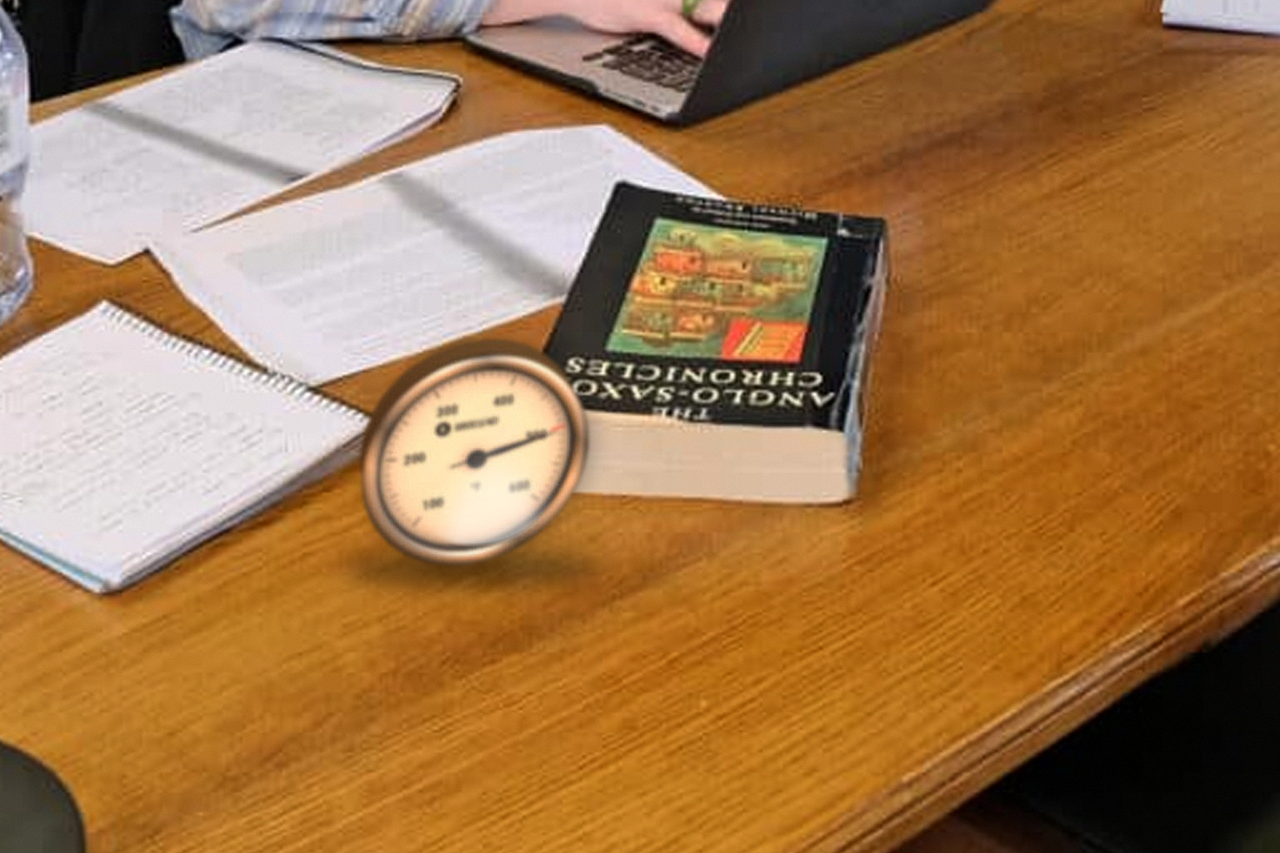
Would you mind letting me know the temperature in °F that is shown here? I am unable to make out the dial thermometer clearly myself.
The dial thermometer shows 500 °F
